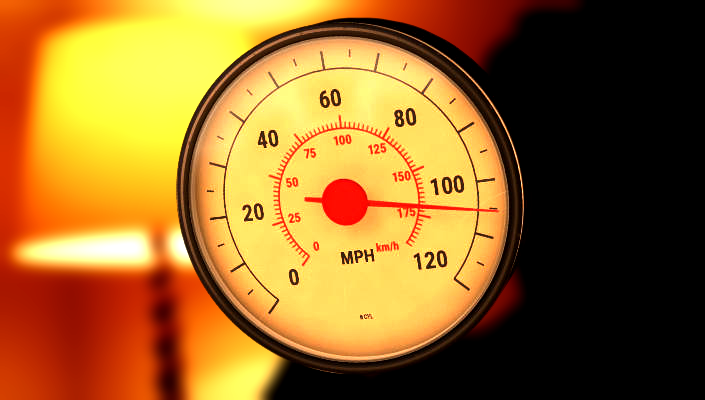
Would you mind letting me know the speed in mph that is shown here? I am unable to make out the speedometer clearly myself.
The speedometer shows 105 mph
